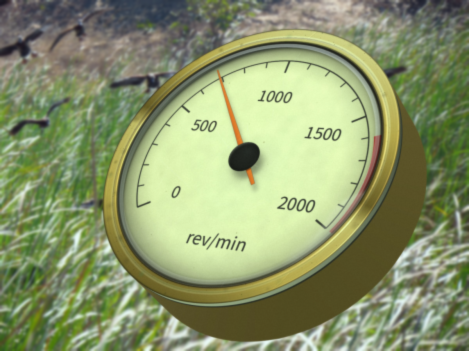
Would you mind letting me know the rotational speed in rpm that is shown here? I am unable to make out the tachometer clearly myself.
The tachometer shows 700 rpm
